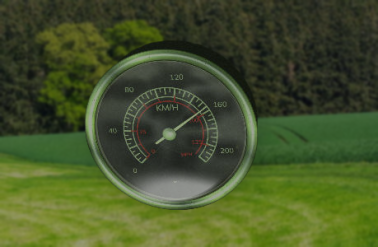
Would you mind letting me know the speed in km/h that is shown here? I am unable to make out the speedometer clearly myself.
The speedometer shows 155 km/h
